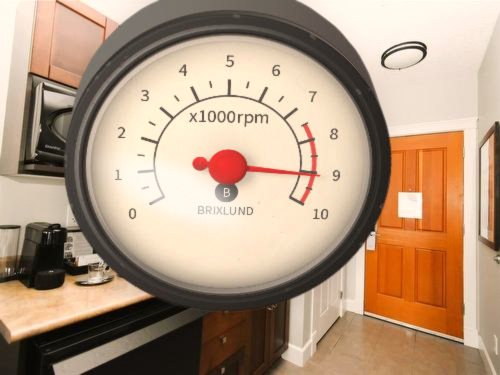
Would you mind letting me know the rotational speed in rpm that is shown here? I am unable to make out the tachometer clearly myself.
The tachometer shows 9000 rpm
